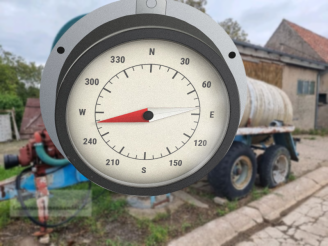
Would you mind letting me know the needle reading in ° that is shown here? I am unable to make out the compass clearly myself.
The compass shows 260 °
